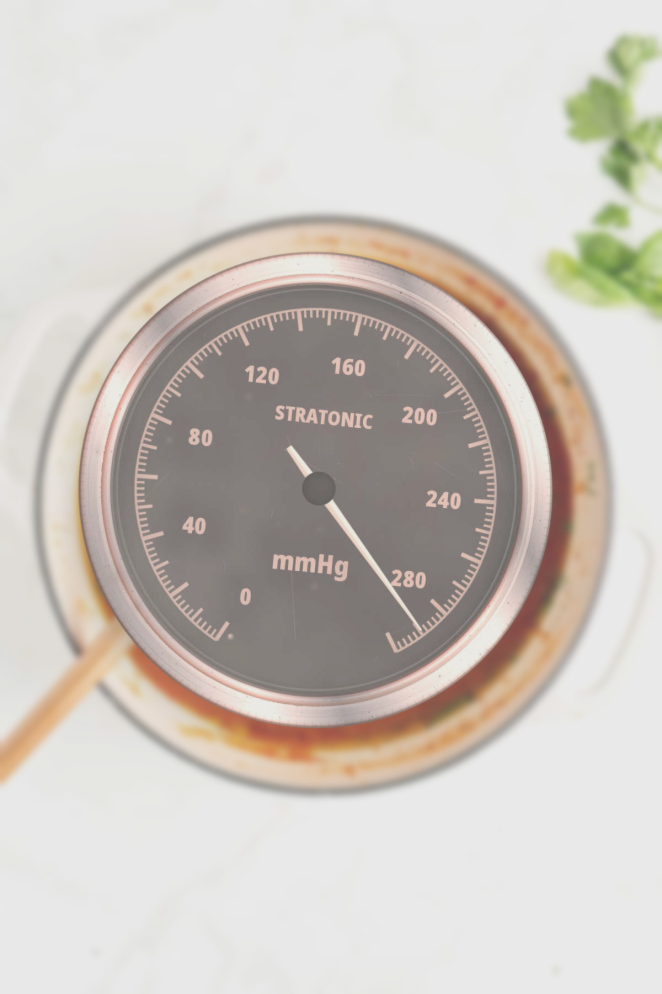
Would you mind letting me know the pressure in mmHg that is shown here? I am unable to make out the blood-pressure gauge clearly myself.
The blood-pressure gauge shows 290 mmHg
